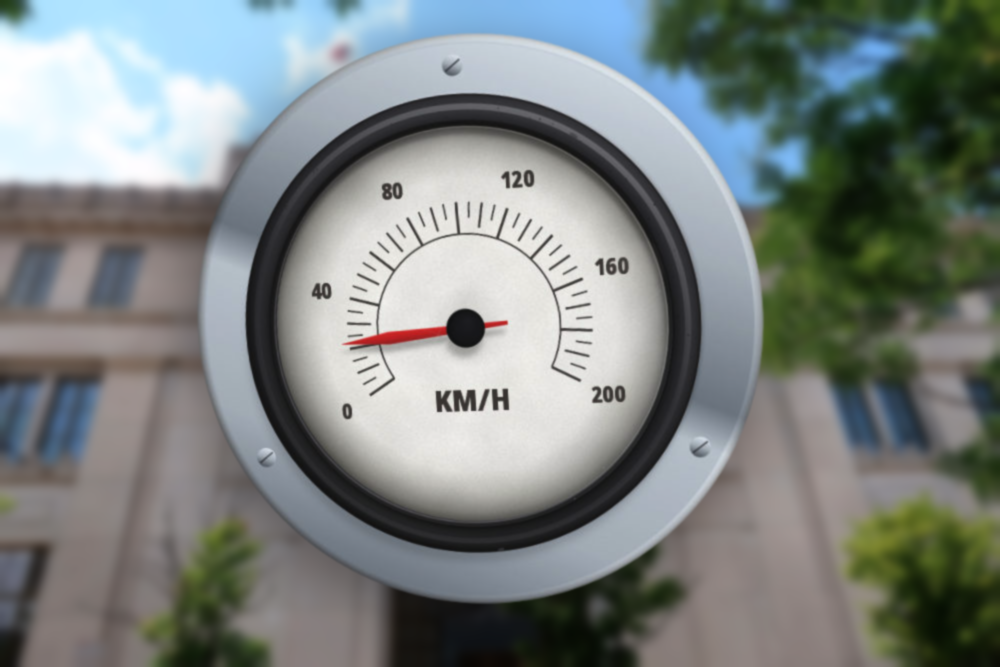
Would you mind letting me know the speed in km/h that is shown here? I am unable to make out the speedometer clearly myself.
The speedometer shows 22.5 km/h
